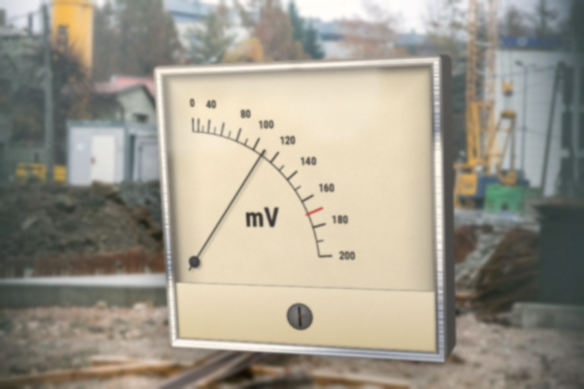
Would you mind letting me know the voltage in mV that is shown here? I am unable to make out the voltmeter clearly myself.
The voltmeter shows 110 mV
